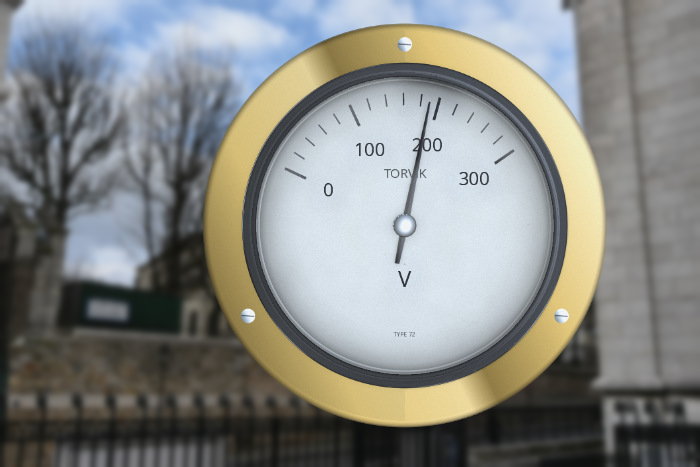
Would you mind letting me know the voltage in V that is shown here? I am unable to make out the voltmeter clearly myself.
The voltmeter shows 190 V
